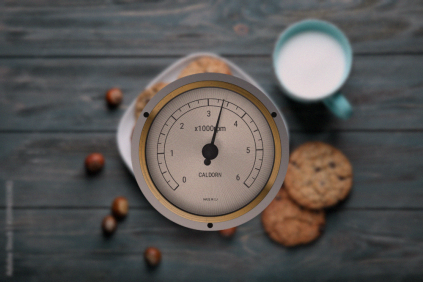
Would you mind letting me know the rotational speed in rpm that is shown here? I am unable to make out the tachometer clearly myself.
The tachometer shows 3375 rpm
